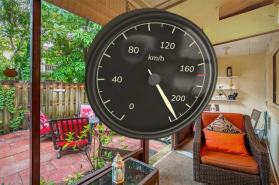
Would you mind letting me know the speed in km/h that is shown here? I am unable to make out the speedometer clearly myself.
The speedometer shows 215 km/h
